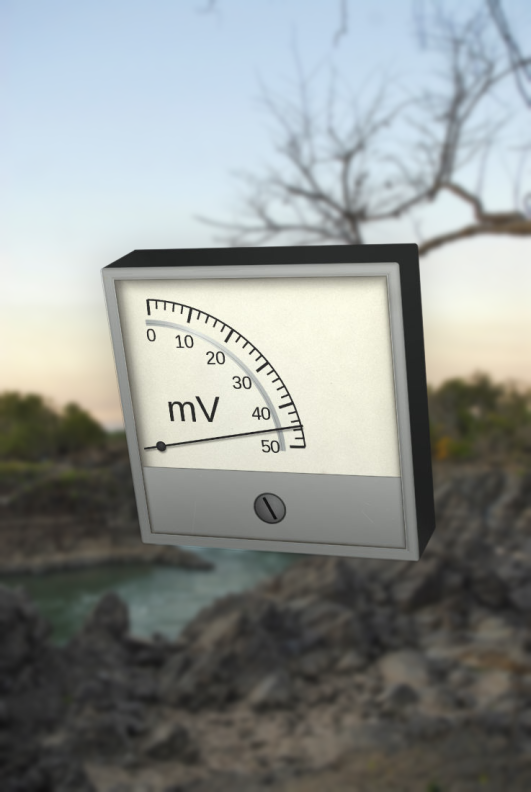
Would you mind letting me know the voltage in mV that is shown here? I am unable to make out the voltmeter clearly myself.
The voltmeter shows 45 mV
